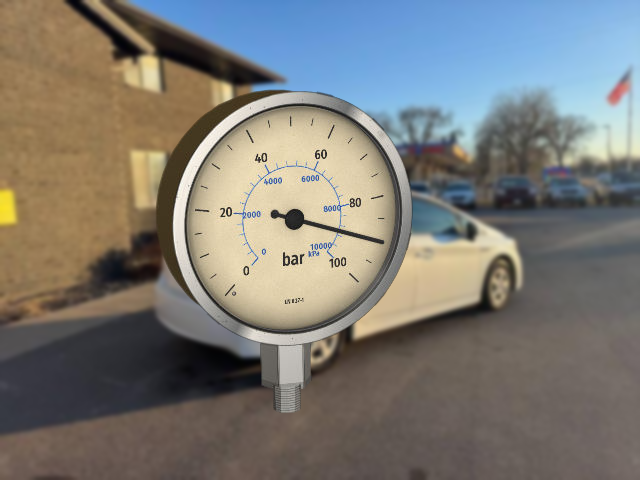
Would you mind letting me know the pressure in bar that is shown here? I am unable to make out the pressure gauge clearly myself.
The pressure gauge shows 90 bar
